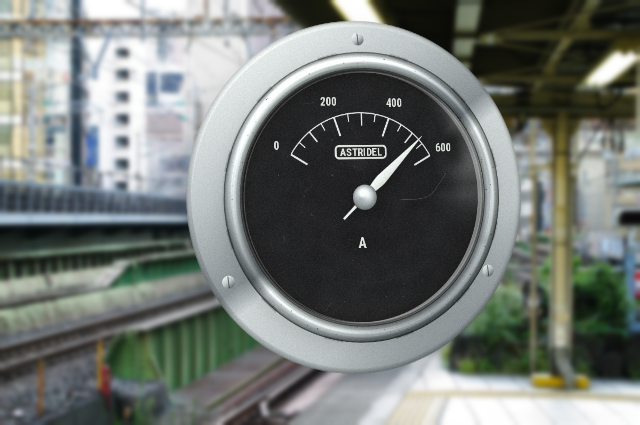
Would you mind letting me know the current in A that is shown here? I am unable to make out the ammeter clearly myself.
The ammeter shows 525 A
